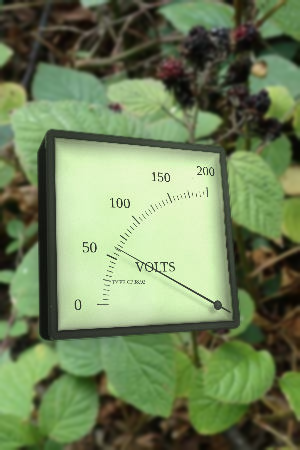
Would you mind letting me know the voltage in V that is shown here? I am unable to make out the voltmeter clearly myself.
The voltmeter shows 60 V
